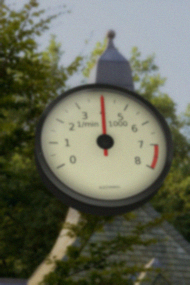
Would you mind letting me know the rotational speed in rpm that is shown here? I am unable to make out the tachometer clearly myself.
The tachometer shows 4000 rpm
